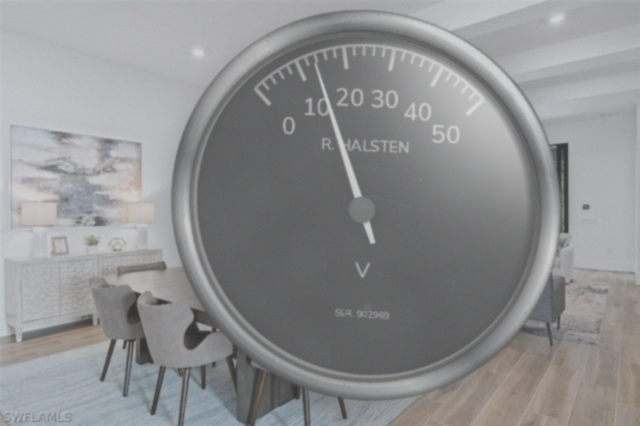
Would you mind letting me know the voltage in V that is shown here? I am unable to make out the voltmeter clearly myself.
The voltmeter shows 14 V
